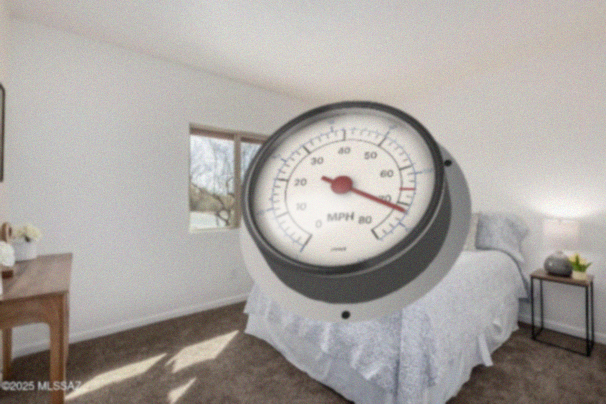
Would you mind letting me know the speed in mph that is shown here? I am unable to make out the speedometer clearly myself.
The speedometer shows 72 mph
